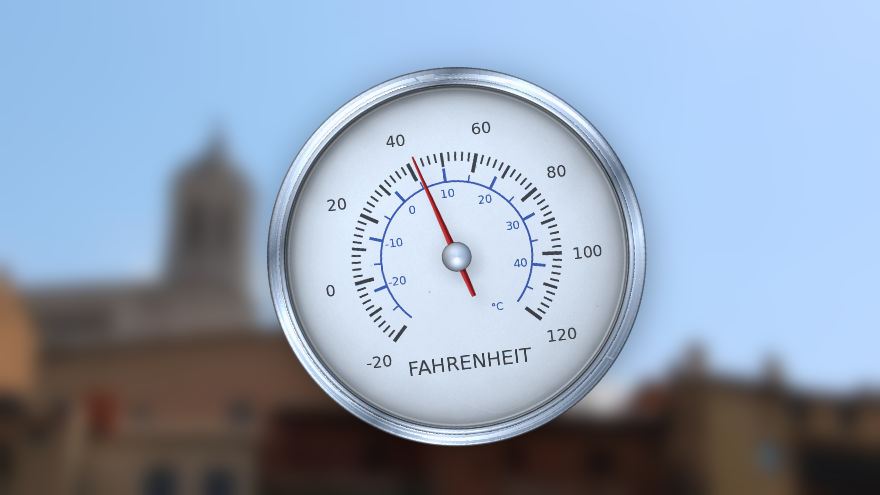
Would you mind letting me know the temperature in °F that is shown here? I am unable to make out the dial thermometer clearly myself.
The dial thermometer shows 42 °F
